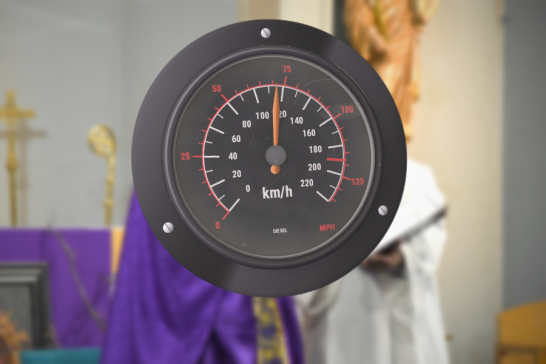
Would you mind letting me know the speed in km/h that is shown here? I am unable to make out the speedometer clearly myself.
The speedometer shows 115 km/h
